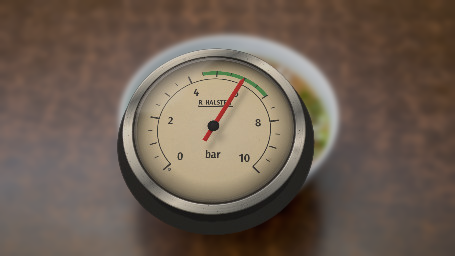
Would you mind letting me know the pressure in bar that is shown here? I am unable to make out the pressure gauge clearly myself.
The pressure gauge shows 6 bar
